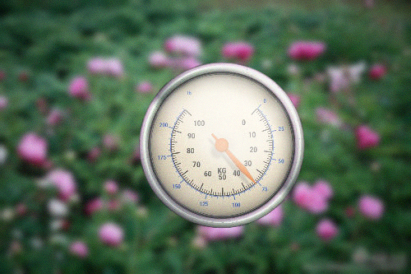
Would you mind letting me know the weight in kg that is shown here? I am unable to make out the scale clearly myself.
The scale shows 35 kg
